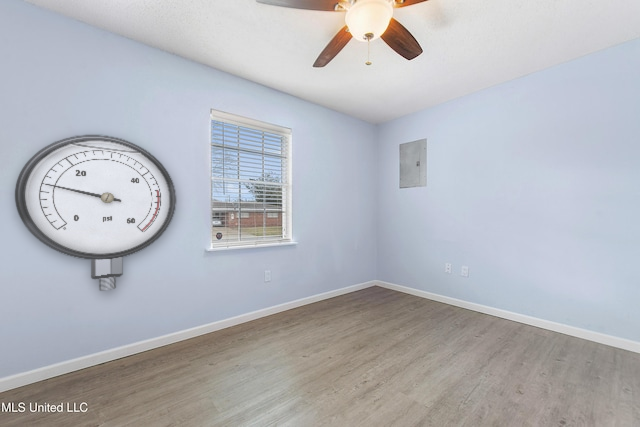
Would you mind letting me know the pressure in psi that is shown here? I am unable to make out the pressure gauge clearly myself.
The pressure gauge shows 12 psi
